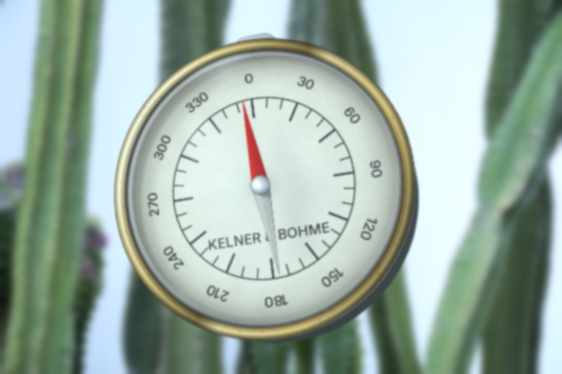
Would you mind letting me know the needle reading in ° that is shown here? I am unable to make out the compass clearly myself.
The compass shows 355 °
